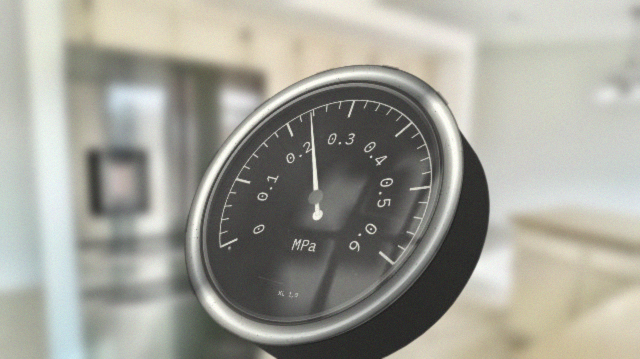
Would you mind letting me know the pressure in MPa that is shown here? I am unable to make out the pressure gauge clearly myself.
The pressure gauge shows 0.24 MPa
